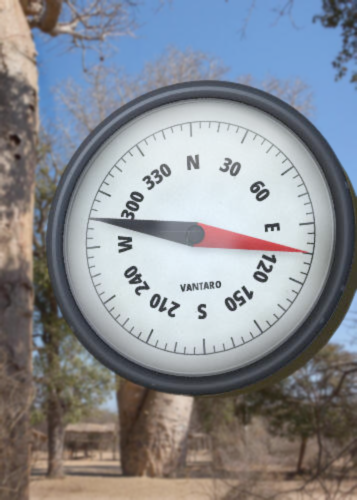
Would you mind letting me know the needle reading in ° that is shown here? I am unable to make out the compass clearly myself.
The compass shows 105 °
